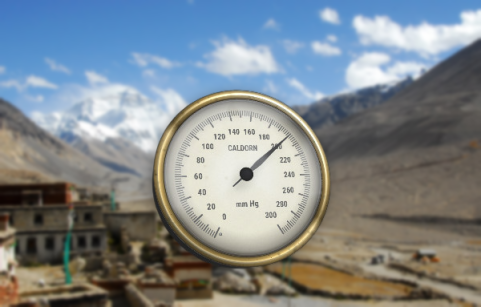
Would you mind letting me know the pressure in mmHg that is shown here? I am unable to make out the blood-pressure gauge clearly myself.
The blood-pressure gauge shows 200 mmHg
